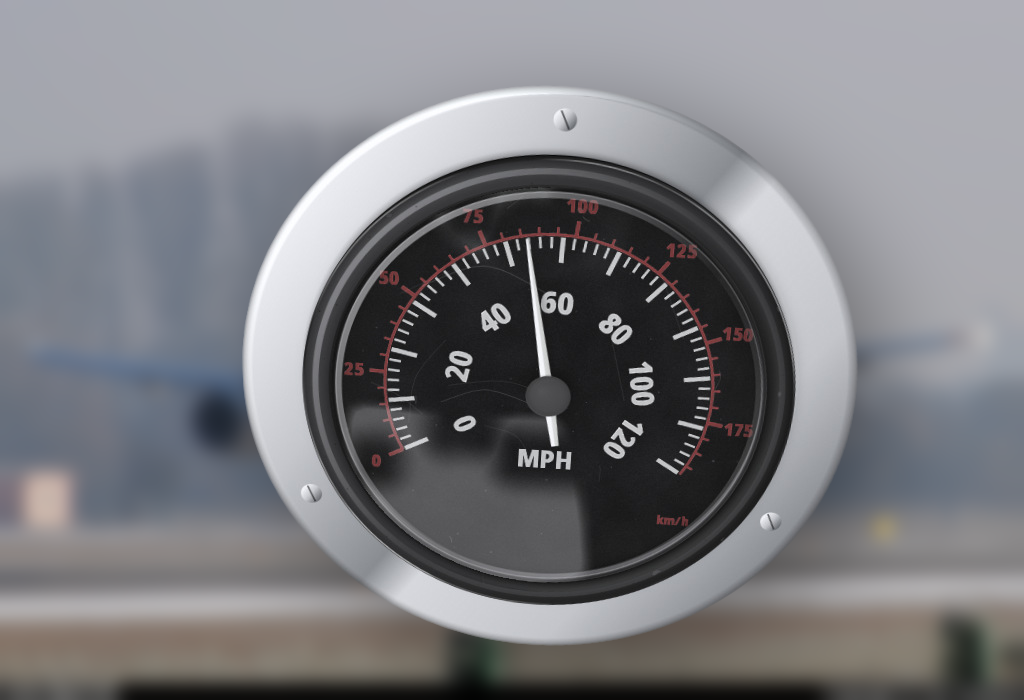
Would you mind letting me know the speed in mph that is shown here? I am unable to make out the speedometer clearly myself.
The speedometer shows 54 mph
